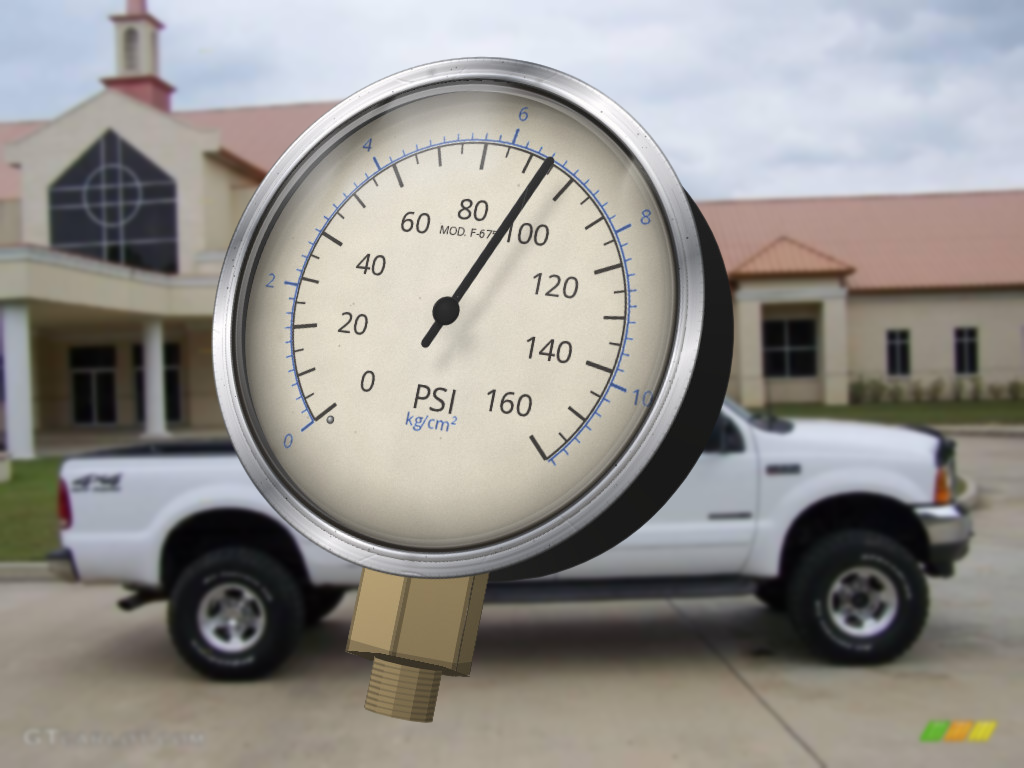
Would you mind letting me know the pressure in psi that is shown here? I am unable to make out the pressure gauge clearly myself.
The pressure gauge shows 95 psi
